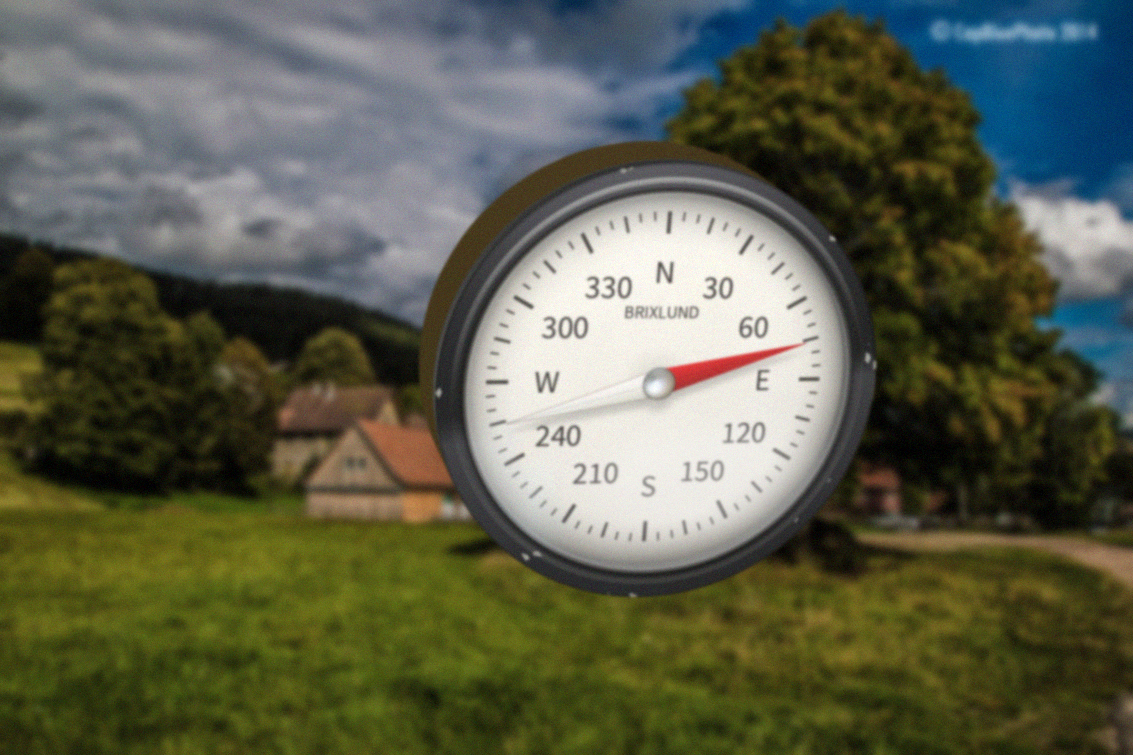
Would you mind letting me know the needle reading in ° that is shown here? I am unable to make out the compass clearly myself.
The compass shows 75 °
